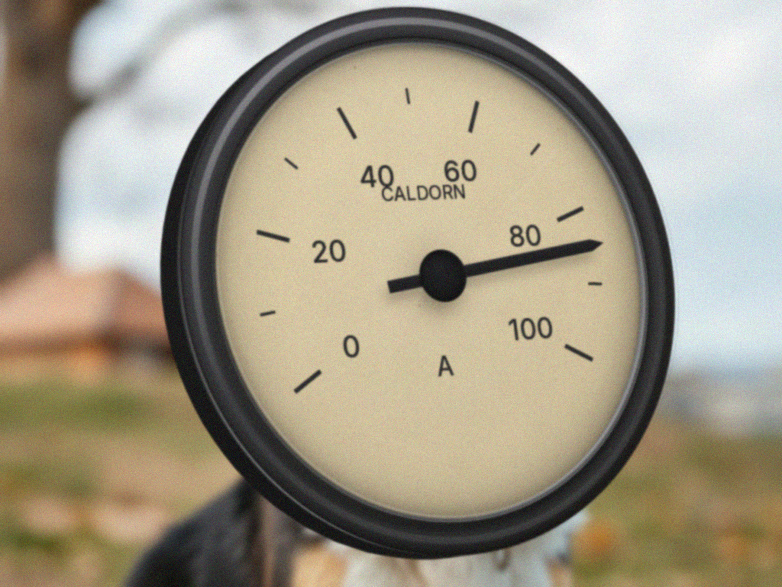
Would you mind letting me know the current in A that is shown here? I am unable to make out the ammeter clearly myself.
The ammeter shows 85 A
